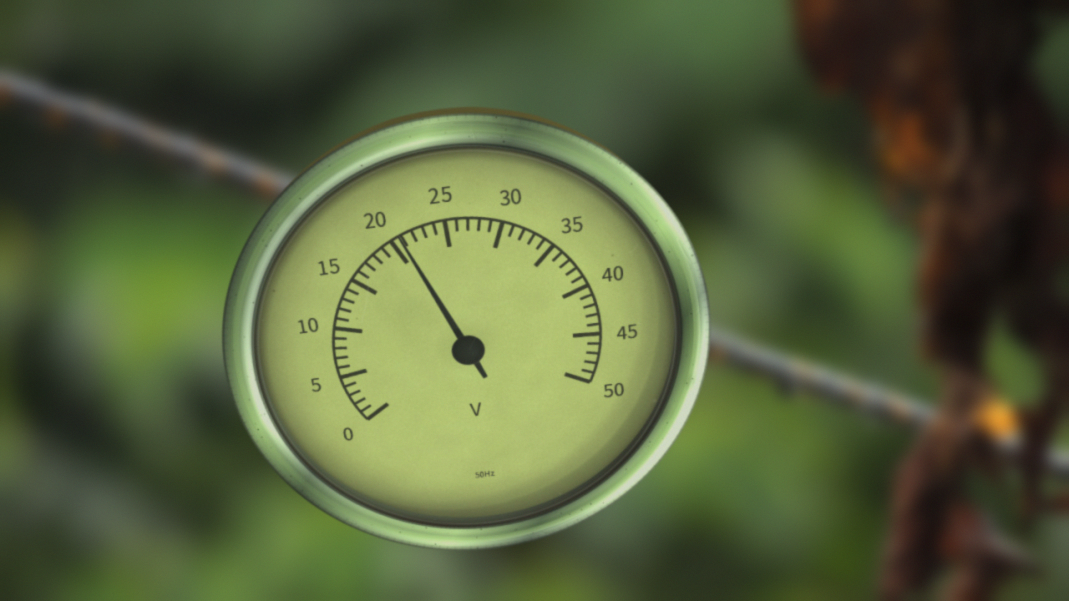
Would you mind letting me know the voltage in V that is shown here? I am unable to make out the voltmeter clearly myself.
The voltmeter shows 21 V
